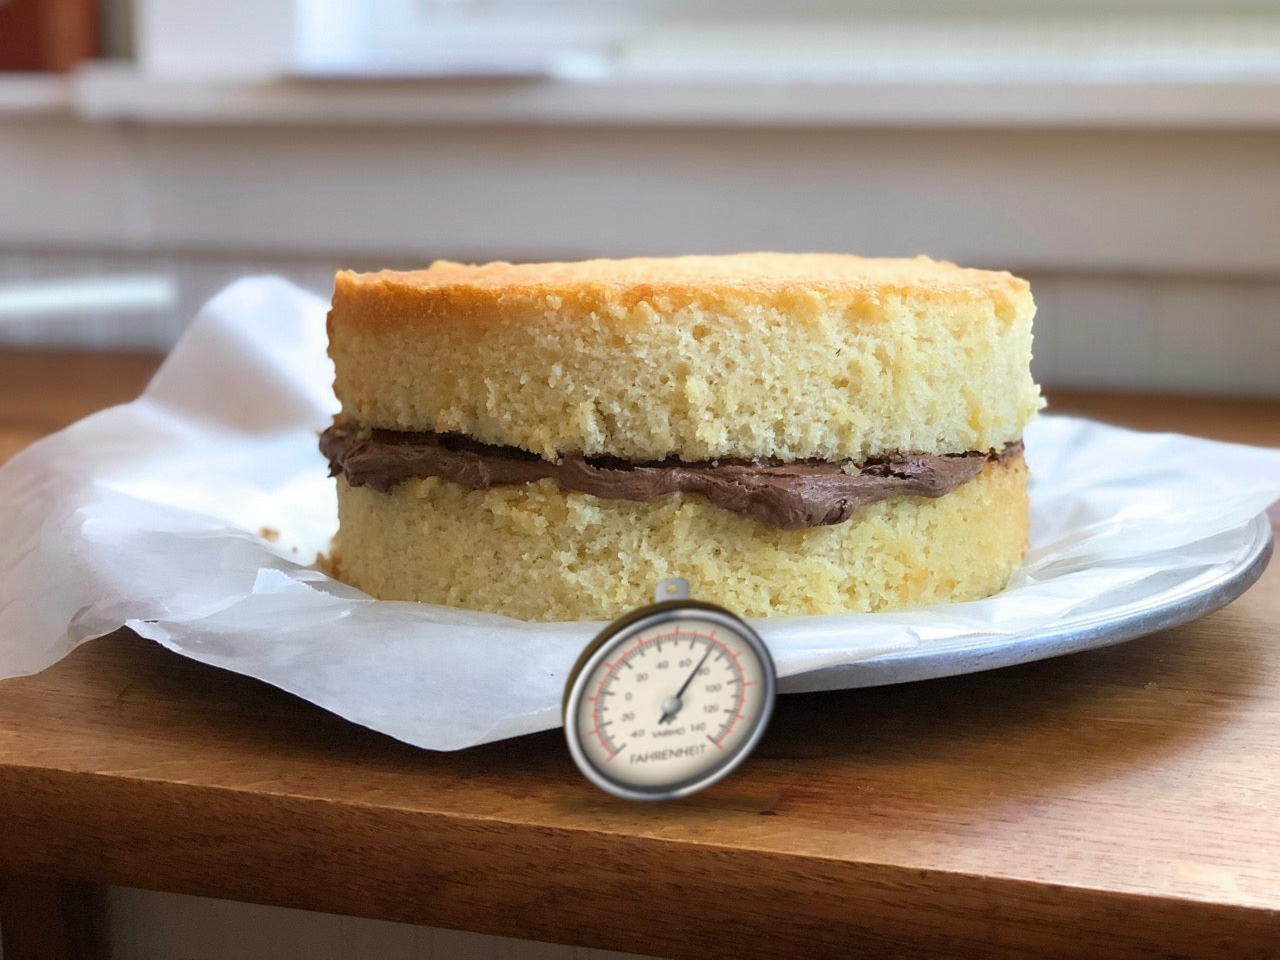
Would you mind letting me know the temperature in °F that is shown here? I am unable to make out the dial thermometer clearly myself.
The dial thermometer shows 70 °F
